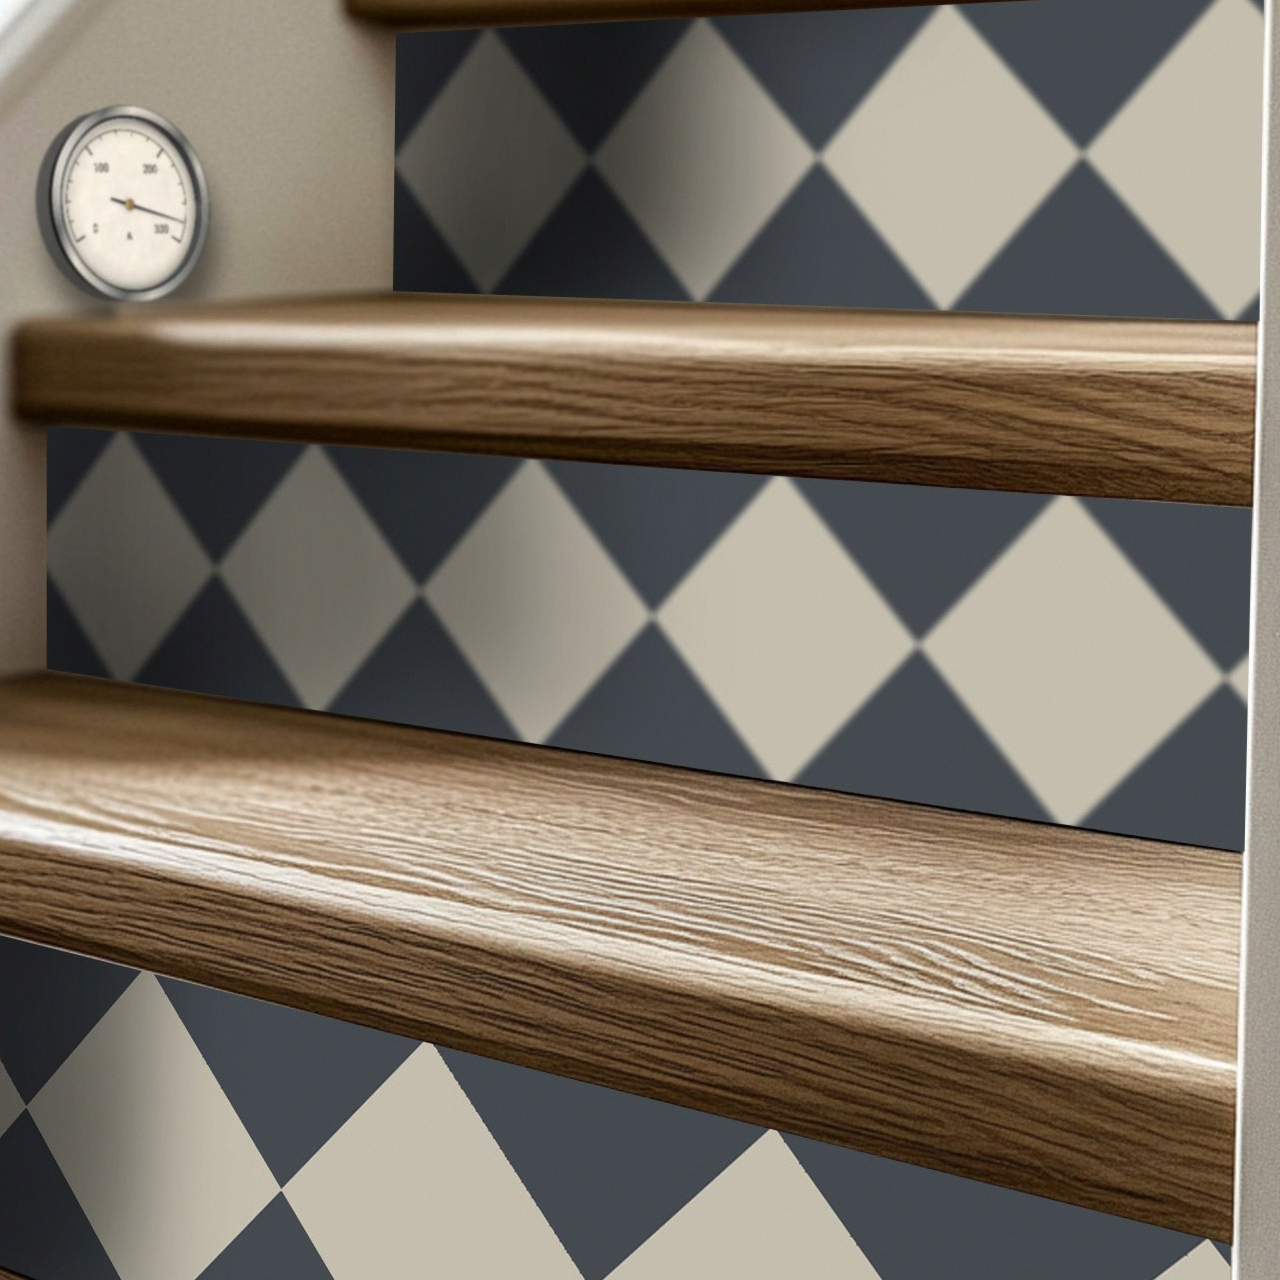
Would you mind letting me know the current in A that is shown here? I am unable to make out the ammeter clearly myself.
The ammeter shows 280 A
